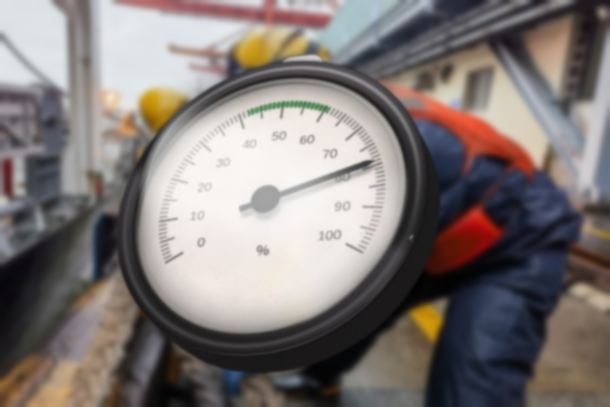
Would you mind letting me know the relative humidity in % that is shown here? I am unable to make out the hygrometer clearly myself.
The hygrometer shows 80 %
